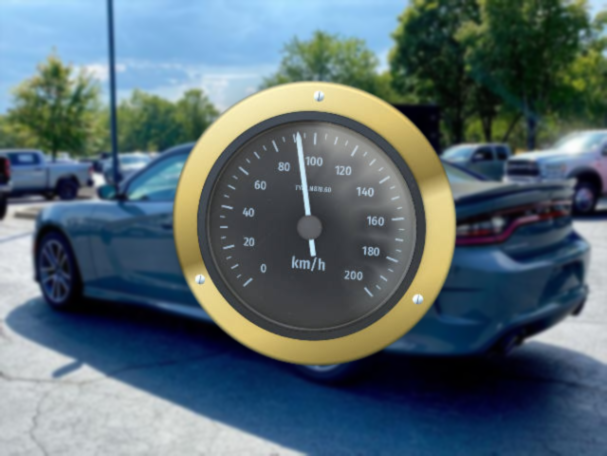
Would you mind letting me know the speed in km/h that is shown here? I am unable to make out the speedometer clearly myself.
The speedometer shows 92.5 km/h
